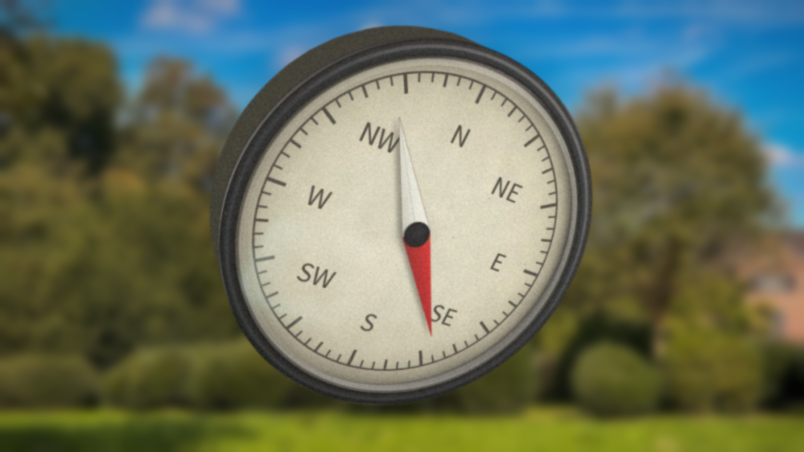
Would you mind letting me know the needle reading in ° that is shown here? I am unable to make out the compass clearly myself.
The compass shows 145 °
